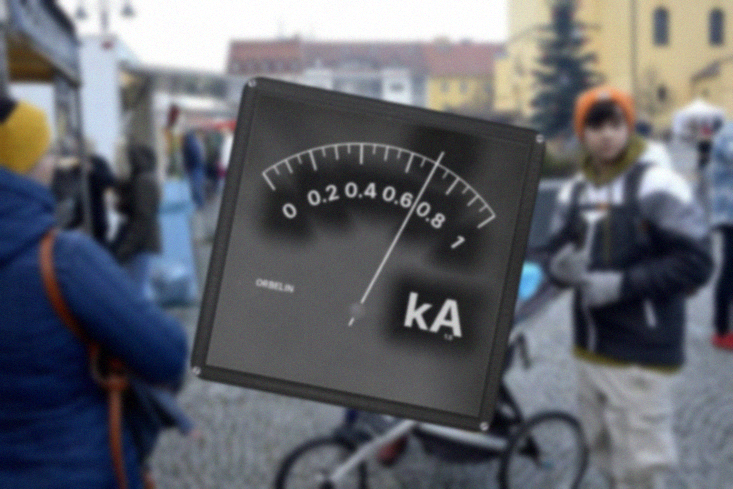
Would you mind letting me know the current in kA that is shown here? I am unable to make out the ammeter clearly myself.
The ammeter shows 0.7 kA
